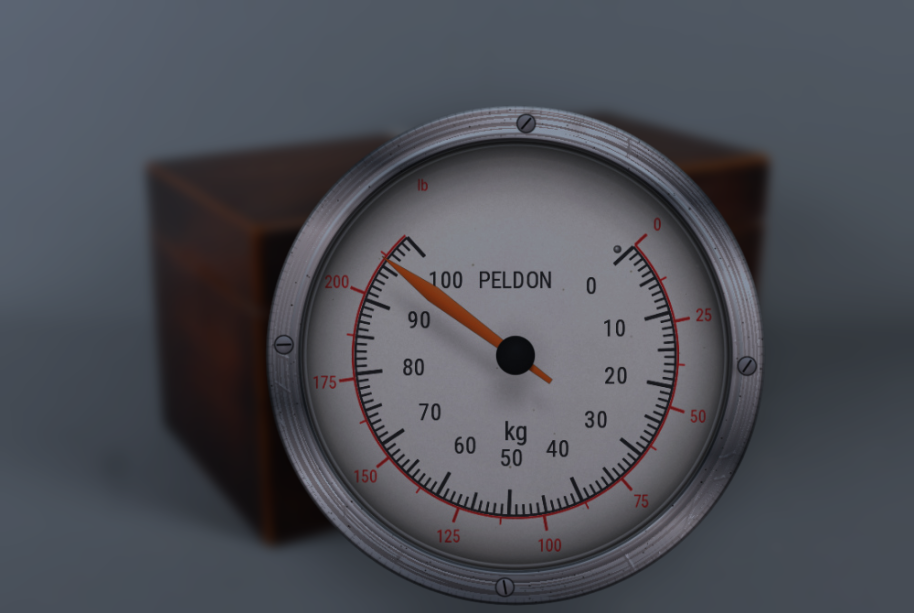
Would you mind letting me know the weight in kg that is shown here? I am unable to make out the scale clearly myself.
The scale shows 96 kg
